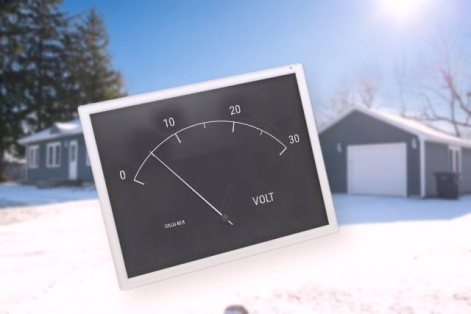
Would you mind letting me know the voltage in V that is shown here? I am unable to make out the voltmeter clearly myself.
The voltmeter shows 5 V
